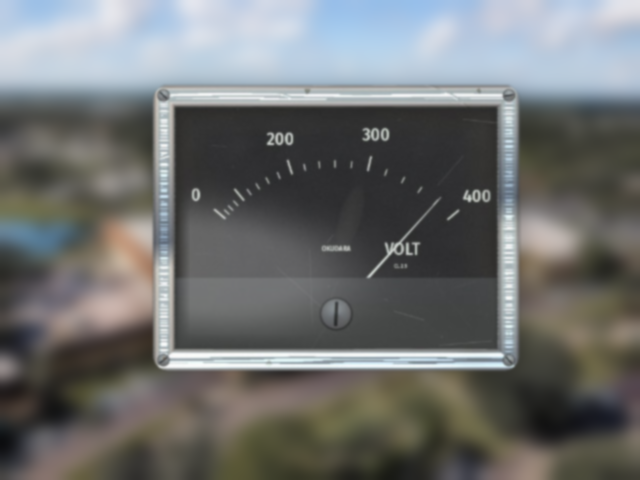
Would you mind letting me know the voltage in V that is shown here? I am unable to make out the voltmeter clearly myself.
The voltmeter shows 380 V
